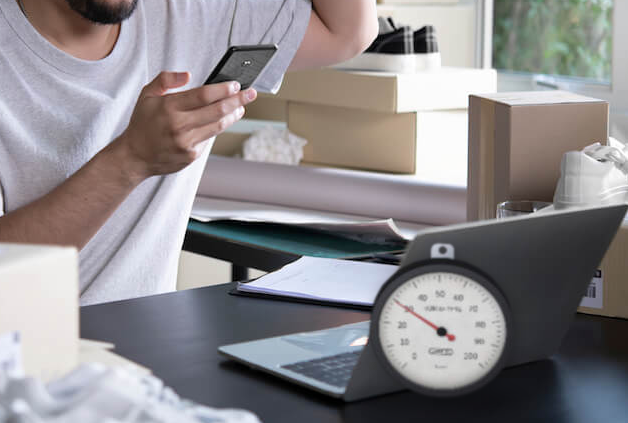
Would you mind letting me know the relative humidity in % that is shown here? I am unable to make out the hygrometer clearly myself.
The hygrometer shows 30 %
